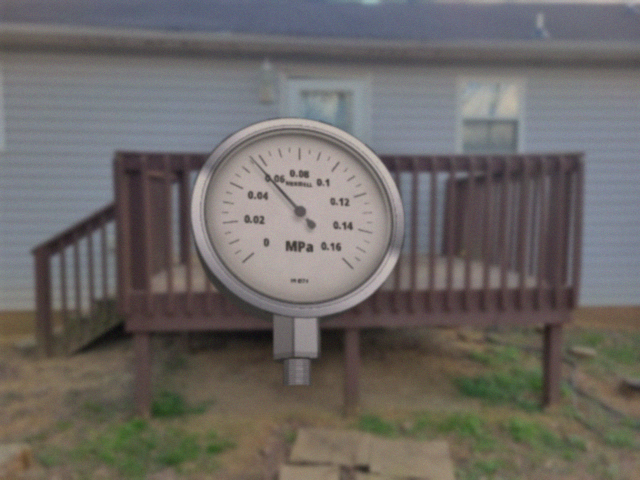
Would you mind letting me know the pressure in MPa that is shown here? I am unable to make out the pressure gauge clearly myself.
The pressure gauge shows 0.055 MPa
